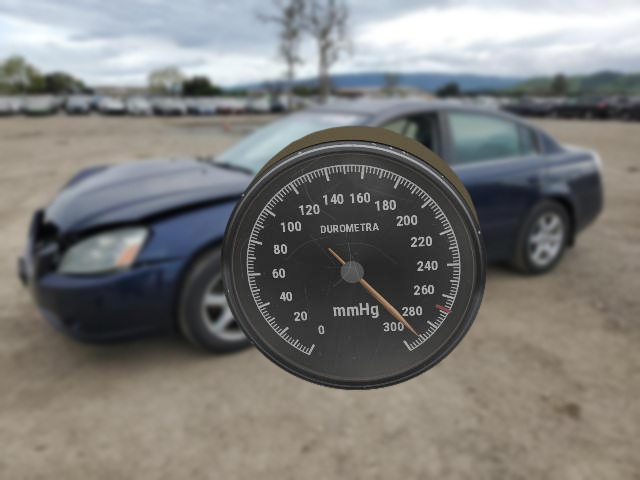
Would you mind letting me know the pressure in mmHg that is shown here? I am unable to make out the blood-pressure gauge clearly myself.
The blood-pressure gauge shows 290 mmHg
